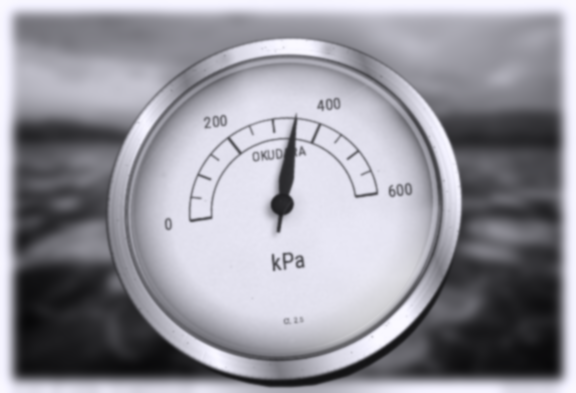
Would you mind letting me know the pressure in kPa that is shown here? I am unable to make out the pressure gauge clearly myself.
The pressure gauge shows 350 kPa
